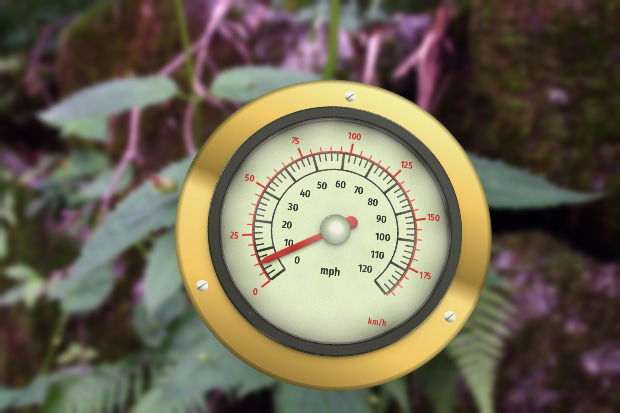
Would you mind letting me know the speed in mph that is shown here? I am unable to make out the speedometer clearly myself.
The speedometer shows 6 mph
